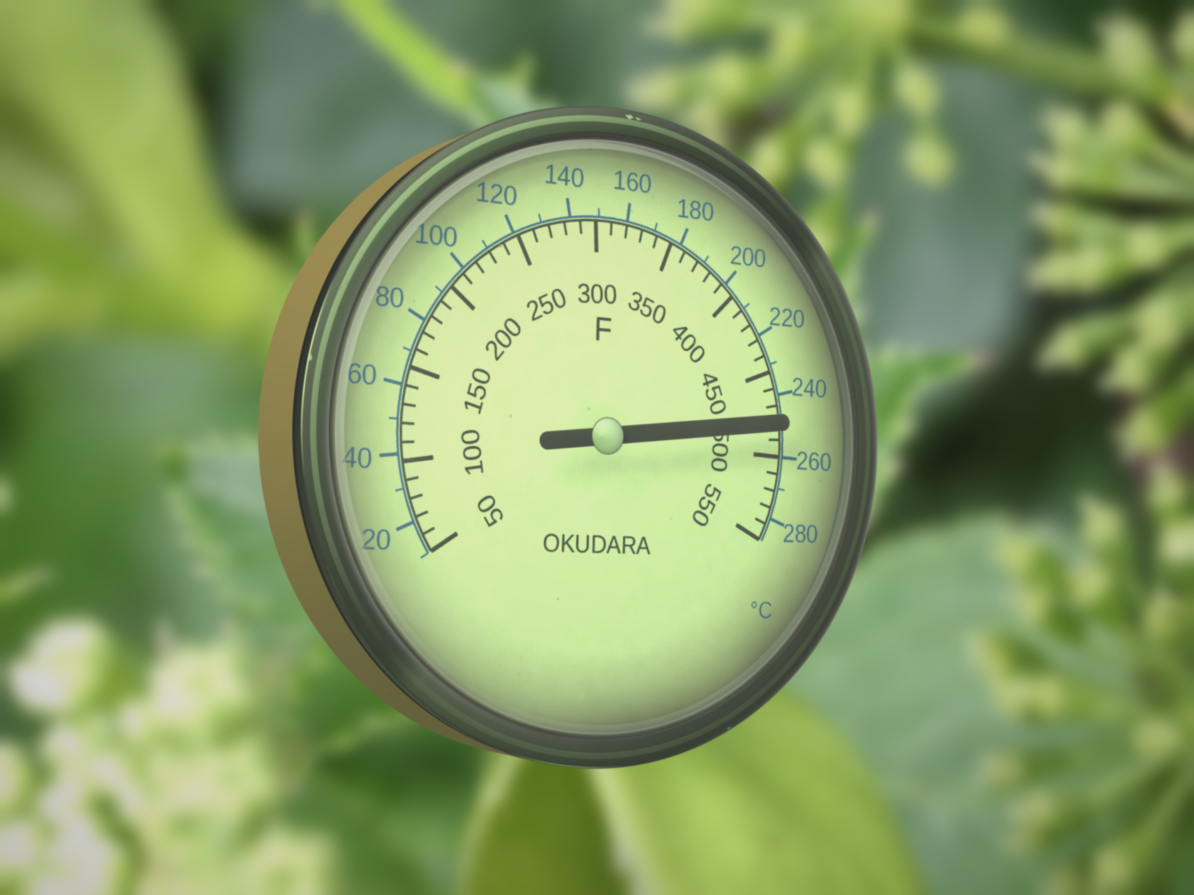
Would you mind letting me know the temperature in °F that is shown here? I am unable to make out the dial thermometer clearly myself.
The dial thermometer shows 480 °F
